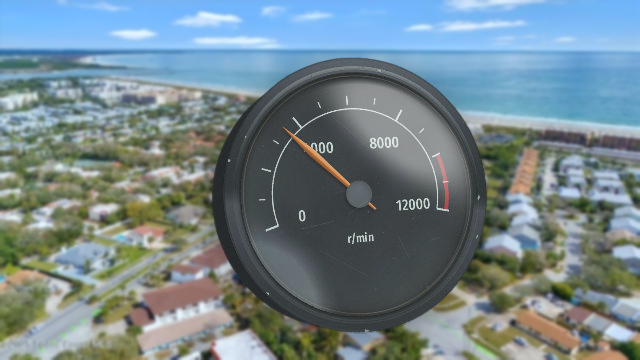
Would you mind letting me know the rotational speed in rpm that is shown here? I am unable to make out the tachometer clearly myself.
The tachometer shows 3500 rpm
